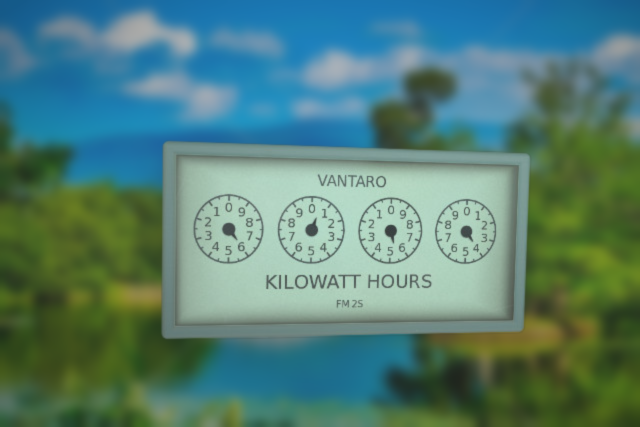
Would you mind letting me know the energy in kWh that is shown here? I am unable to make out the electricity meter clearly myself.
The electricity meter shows 6054 kWh
